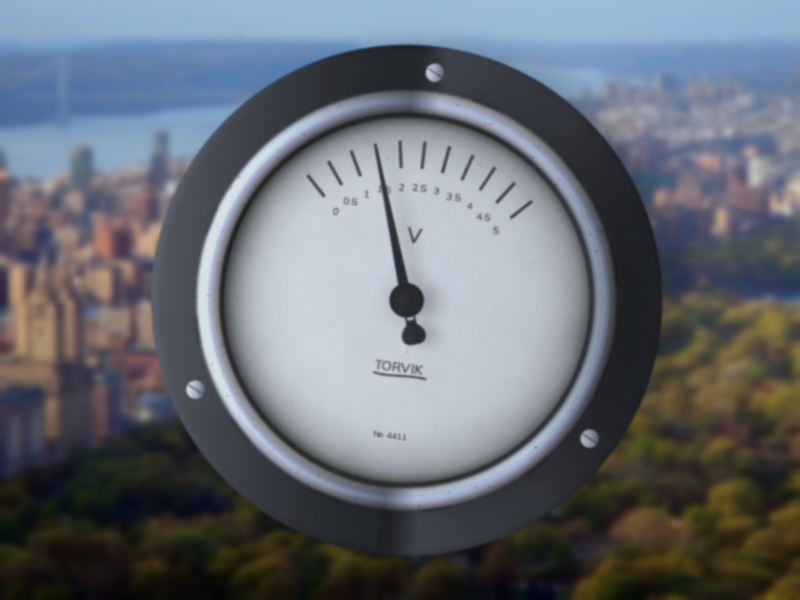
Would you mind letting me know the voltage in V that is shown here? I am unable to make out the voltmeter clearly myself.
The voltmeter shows 1.5 V
